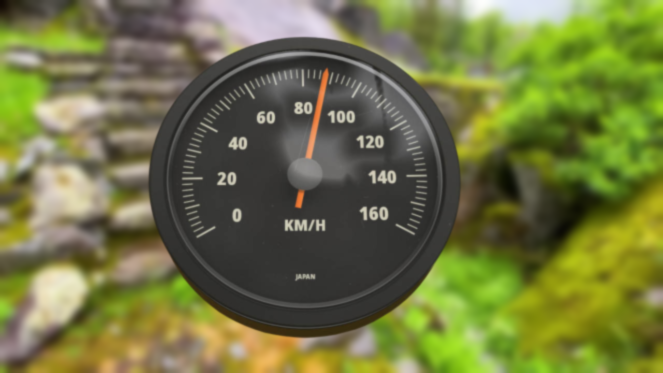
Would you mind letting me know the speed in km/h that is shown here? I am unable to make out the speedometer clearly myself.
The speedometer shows 88 km/h
